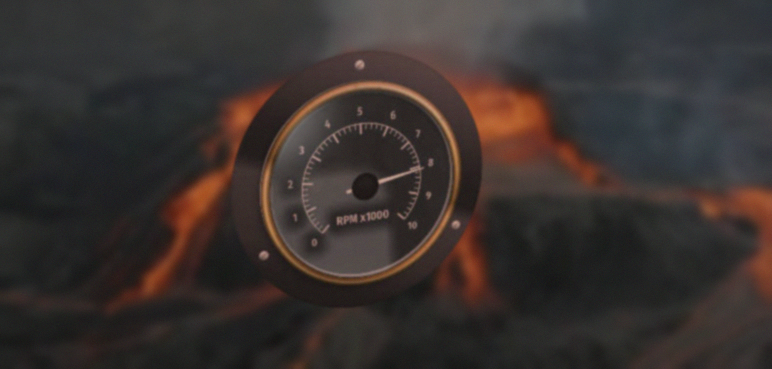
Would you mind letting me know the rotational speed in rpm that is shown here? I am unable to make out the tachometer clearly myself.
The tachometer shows 8000 rpm
